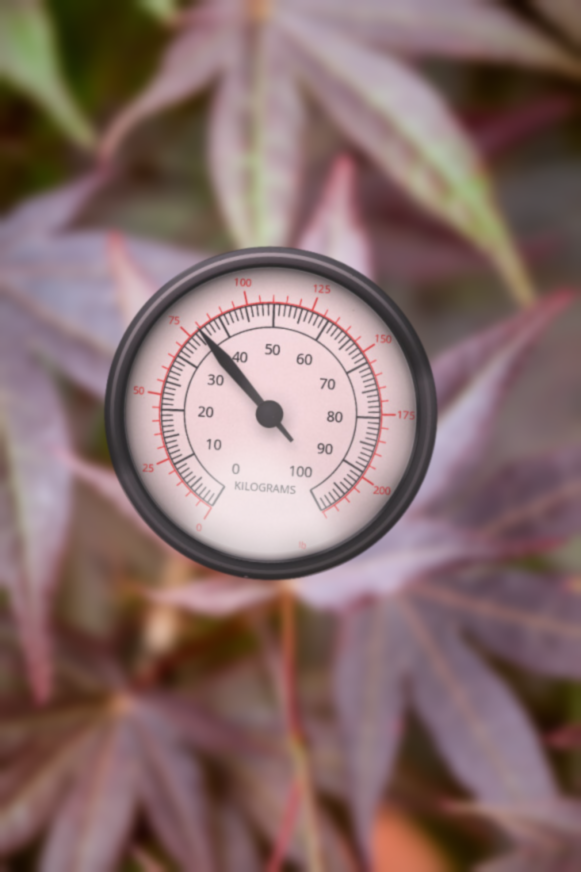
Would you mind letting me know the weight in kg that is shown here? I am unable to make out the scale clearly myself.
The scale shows 36 kg
